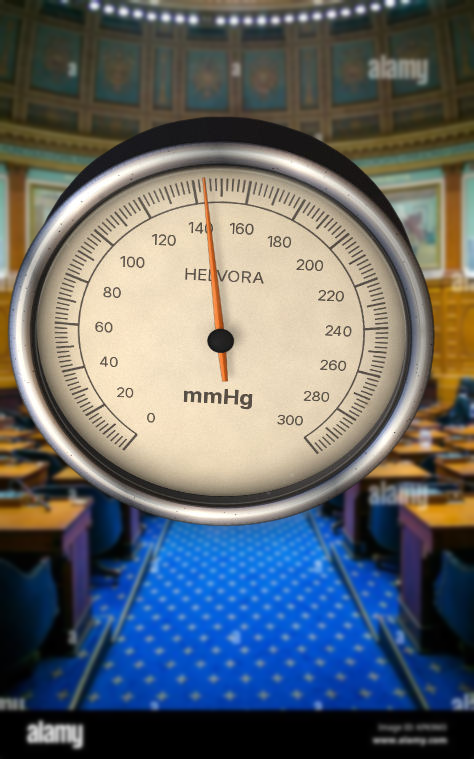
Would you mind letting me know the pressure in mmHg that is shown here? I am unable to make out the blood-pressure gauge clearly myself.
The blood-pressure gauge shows 144 mmHg
